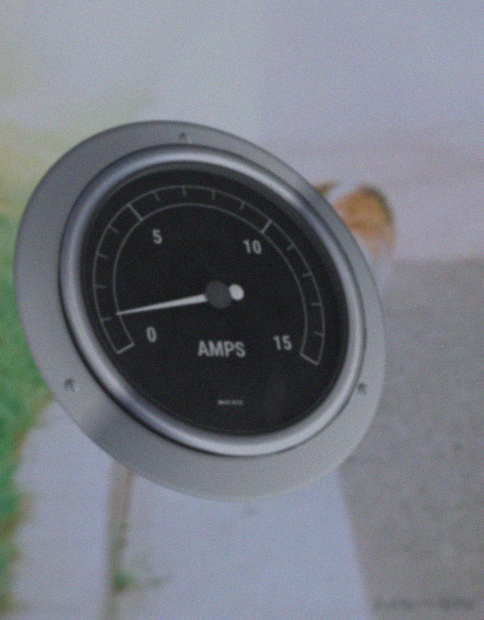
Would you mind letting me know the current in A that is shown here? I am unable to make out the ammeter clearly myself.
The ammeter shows 1 A
